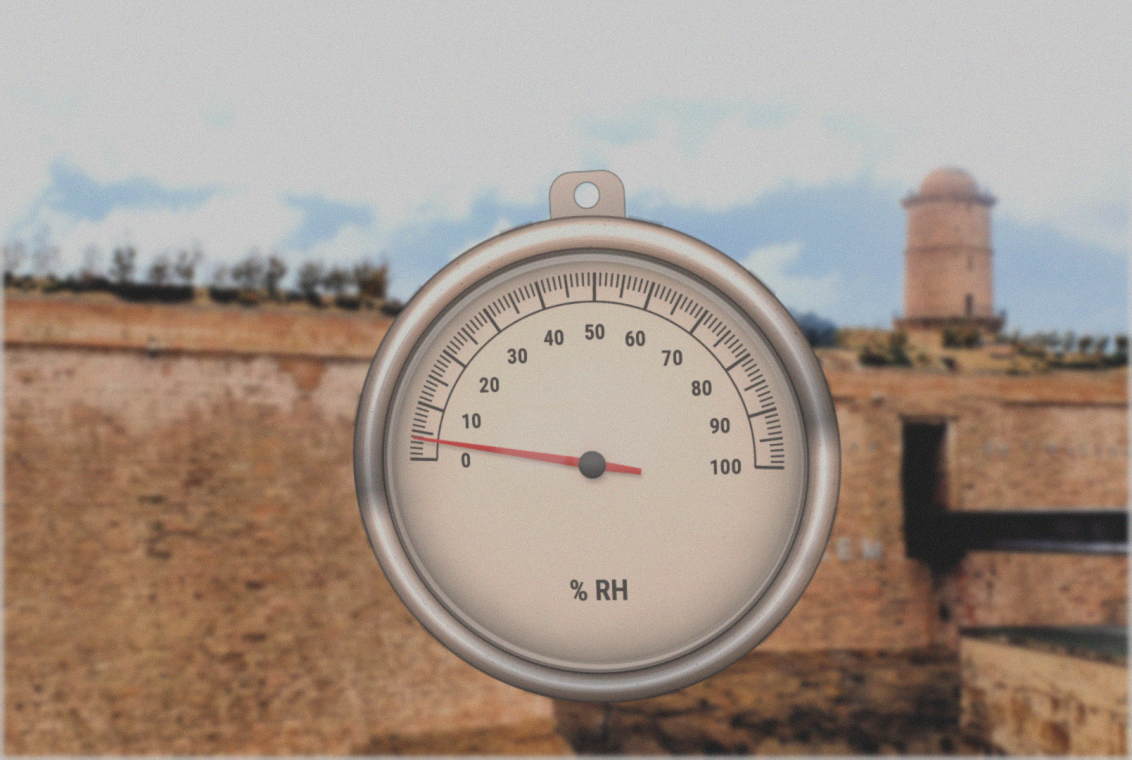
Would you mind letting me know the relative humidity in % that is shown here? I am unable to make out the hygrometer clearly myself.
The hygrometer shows 4 %
